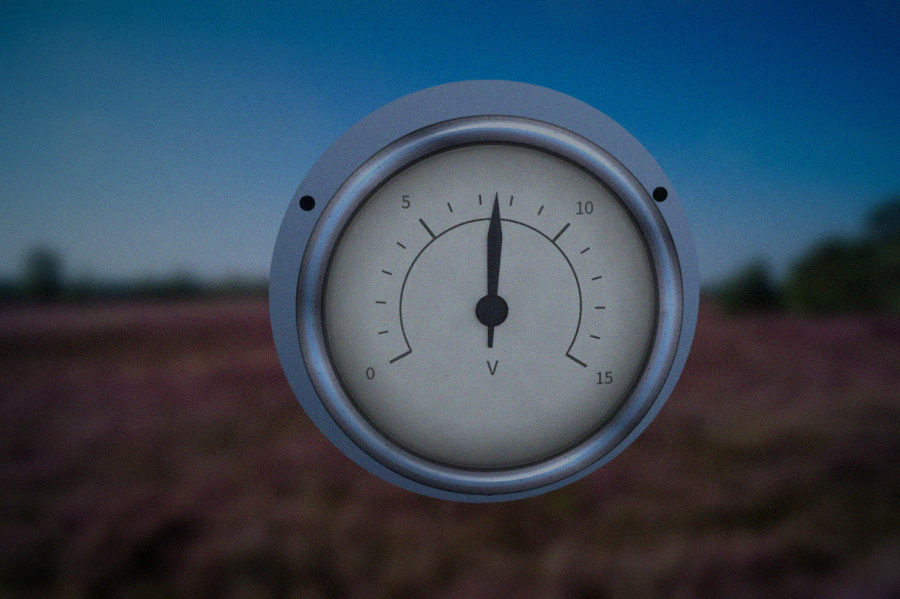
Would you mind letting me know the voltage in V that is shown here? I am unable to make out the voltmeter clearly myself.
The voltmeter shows 7.5 V
